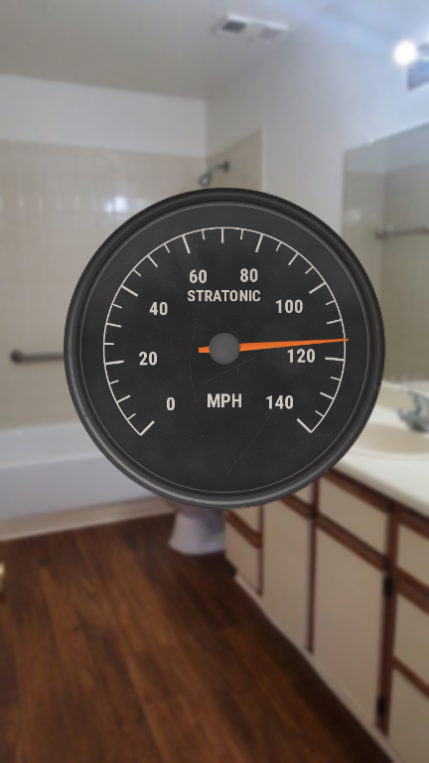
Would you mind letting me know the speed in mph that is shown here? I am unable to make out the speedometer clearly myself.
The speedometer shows 115 mph
